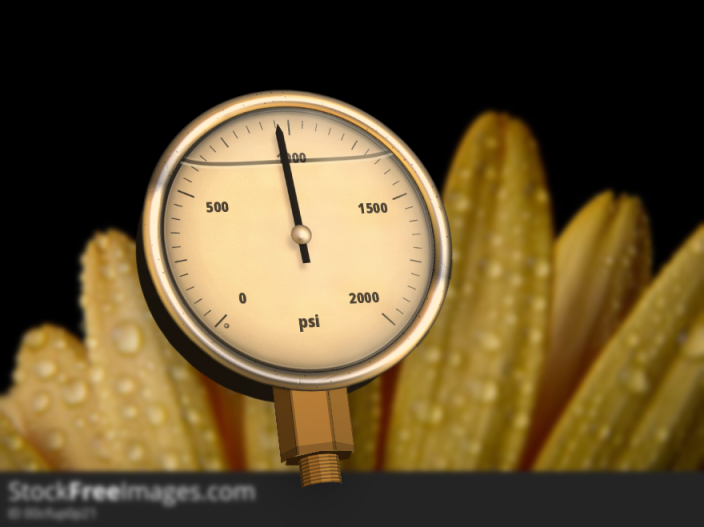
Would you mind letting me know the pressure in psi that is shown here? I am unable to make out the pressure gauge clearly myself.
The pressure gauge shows 950 psi
